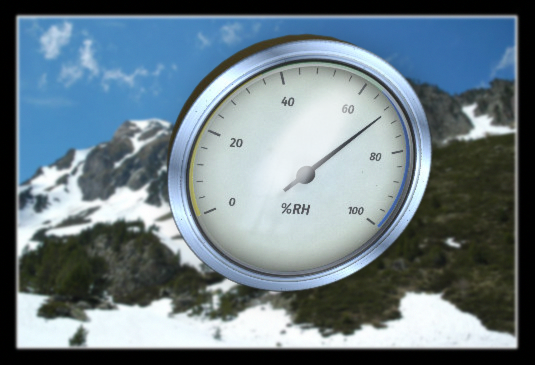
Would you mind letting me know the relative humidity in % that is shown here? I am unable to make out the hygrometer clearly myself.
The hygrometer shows 68 %
